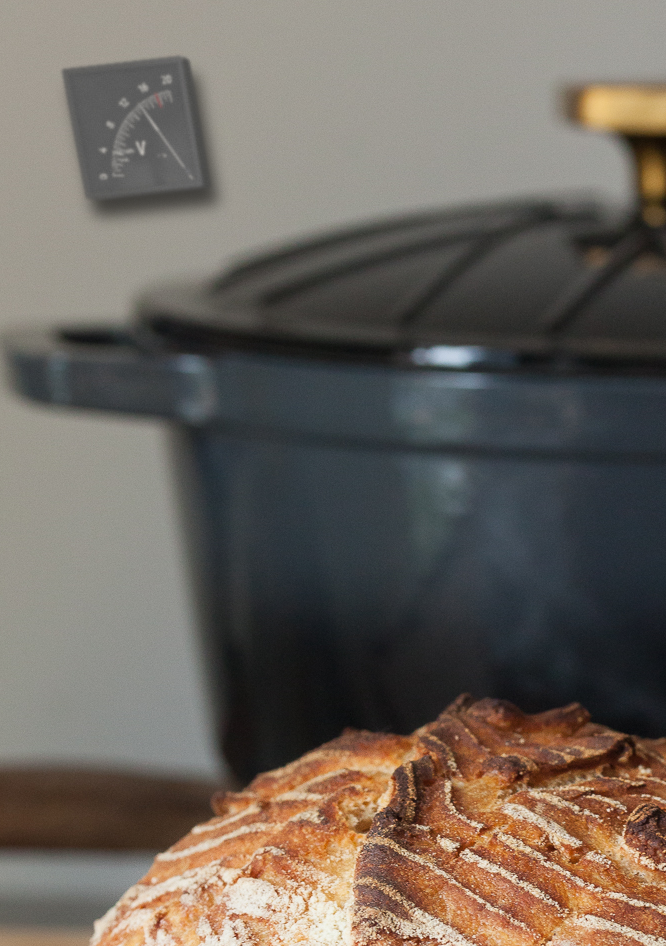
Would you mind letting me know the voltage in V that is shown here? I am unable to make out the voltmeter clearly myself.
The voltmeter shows 14 V
